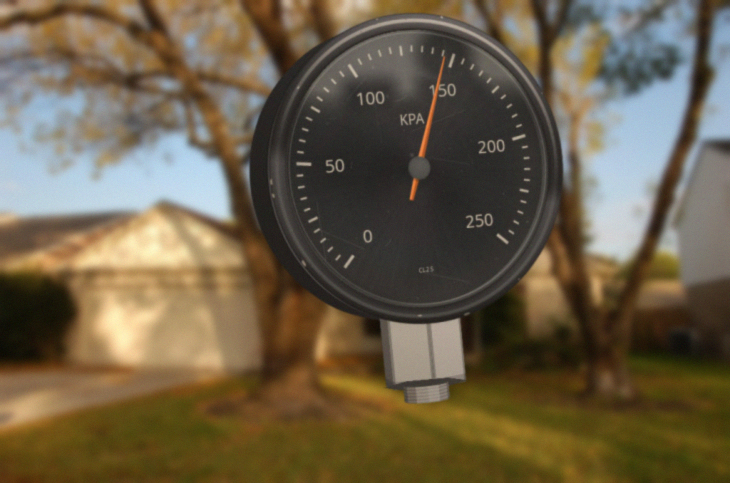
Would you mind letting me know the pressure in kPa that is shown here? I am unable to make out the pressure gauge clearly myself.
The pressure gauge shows 145 kPa
